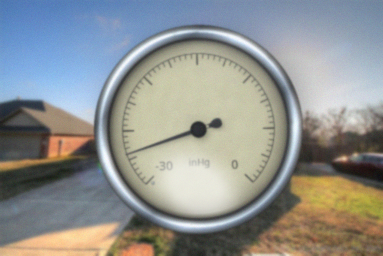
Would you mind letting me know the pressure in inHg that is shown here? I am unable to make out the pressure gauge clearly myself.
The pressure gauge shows -27 inHg
